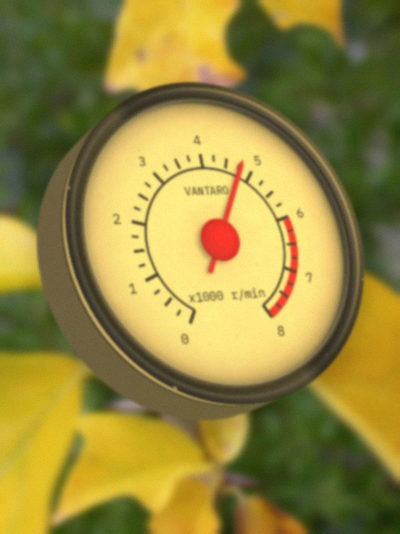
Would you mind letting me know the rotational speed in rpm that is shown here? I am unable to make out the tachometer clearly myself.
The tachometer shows 4750 rpm
